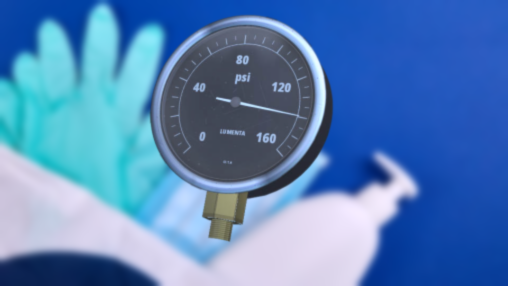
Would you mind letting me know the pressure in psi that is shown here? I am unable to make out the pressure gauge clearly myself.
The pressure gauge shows 140 psi
